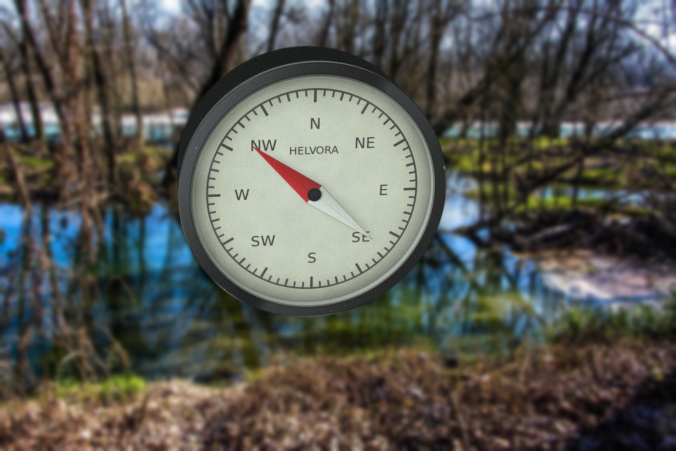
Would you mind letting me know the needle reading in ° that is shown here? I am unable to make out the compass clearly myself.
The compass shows 310 °
